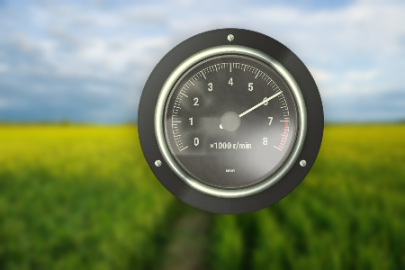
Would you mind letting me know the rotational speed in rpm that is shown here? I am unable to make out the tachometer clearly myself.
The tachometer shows 6000 rpm
